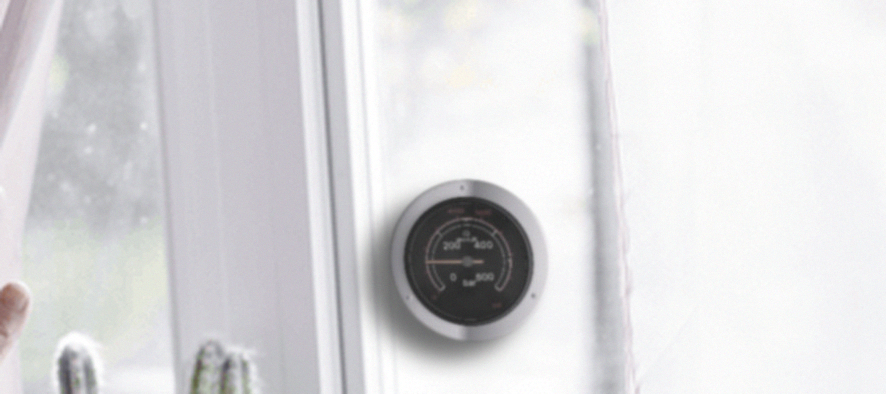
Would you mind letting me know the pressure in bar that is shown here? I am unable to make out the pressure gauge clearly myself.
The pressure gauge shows 100 bar
